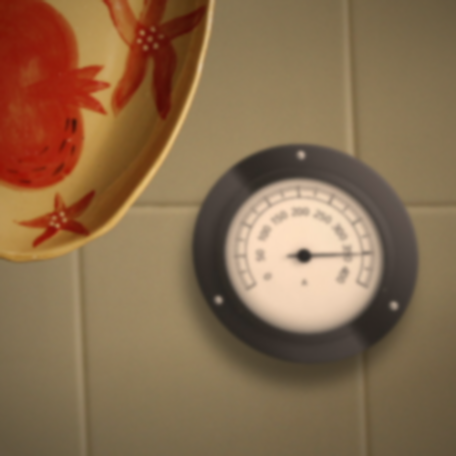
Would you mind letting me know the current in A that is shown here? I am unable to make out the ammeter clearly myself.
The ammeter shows 350 A
